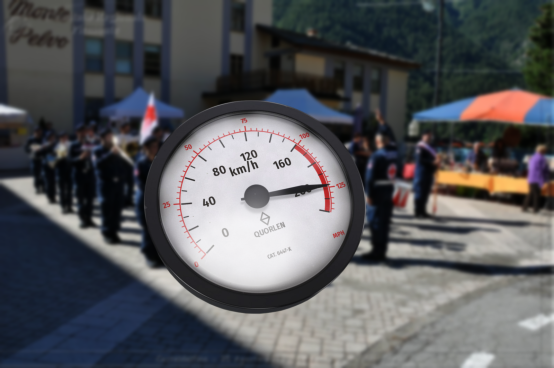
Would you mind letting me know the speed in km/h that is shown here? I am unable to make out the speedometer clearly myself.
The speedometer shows 200 km/h
